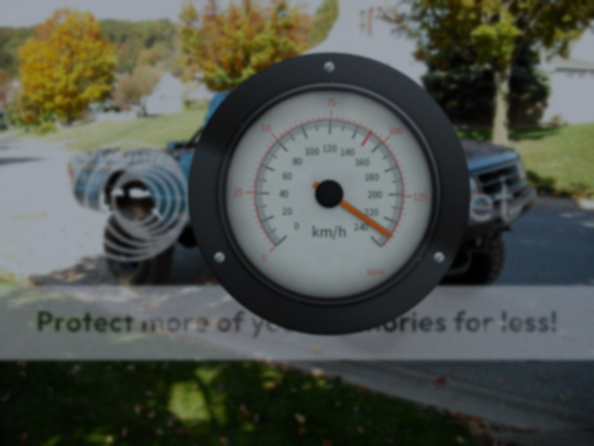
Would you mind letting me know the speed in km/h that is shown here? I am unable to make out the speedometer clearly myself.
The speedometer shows 230 km/h
